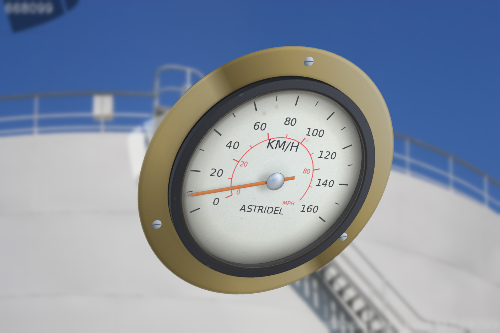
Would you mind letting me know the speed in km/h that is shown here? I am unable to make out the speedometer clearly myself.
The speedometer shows 10 km/h
